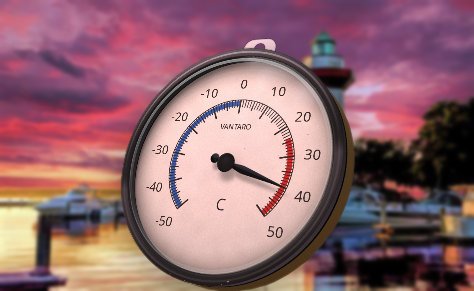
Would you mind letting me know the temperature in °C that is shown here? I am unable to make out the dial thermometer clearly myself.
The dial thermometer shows 40 °C
